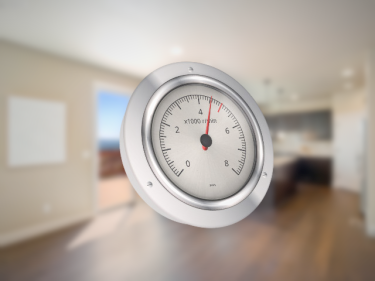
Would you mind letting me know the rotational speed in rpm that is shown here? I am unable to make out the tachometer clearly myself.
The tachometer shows 4500 rpm
